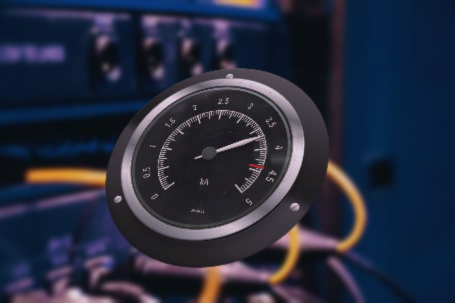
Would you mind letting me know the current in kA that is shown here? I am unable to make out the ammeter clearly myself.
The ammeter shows 3.75 kA
